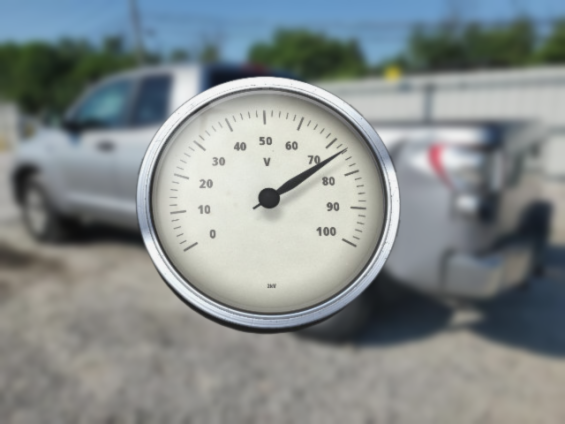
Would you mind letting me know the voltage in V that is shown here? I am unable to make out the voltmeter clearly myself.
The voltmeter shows 74 V
